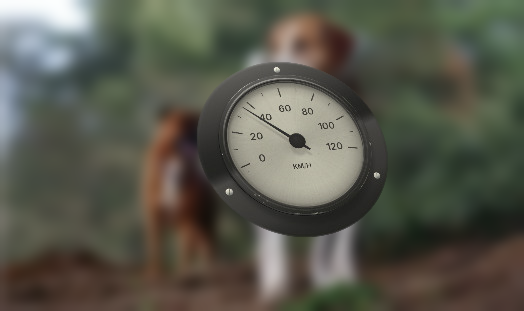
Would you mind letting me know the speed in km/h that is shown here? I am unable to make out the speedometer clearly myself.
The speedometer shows 35 km/h
